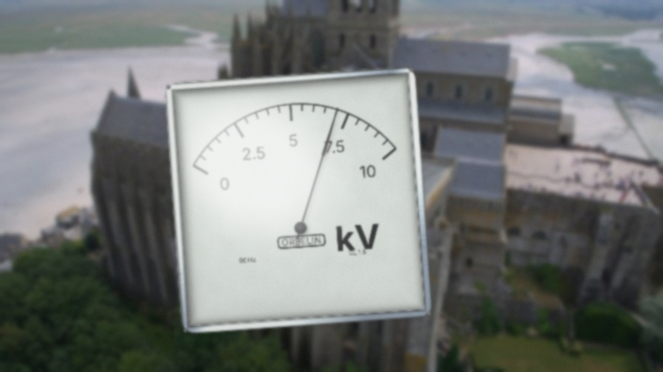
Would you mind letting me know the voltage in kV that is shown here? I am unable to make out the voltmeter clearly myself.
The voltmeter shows 7 kV
